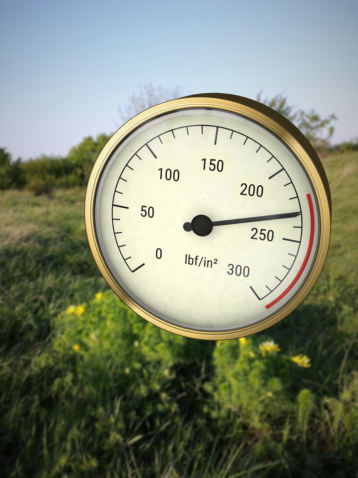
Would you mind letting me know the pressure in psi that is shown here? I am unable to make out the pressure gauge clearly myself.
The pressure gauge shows 230 psi
